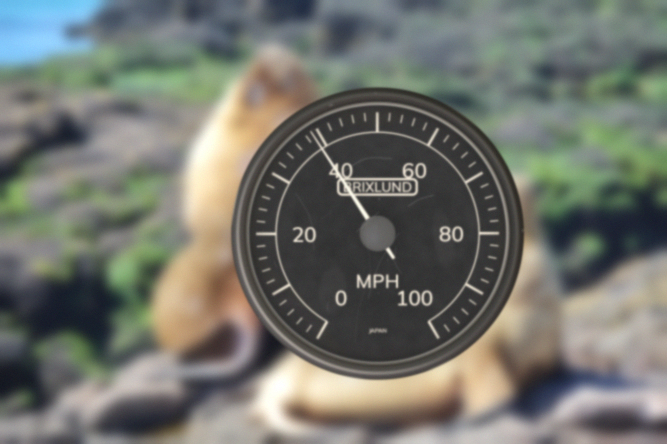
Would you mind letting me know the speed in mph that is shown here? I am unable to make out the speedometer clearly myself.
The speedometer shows 39 mph
